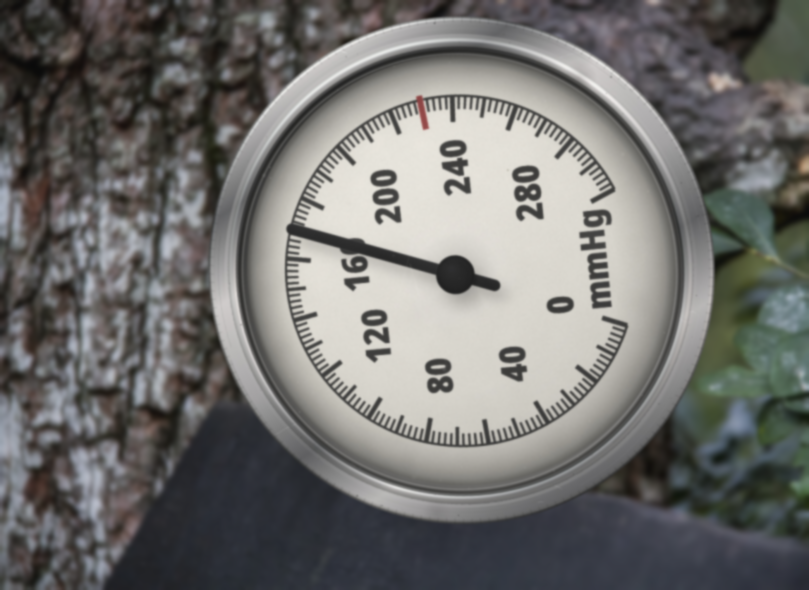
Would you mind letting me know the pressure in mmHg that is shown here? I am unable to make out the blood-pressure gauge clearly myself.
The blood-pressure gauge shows 170 mmHg
